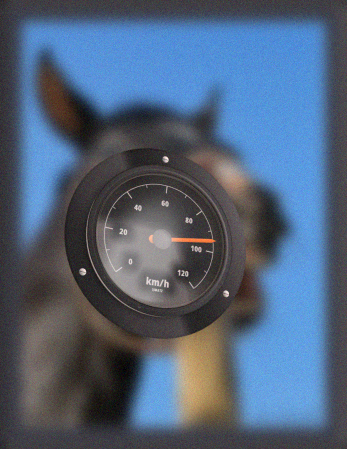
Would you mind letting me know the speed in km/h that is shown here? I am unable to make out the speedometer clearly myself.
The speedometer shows 95 km/h
